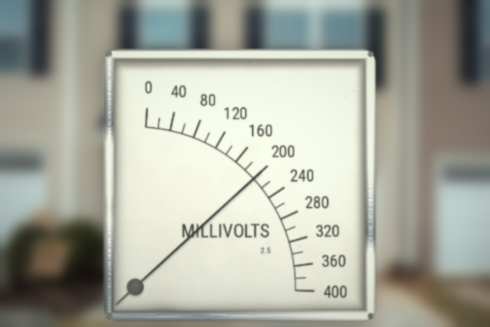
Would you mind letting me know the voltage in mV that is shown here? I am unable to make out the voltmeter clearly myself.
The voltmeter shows 200 mV
